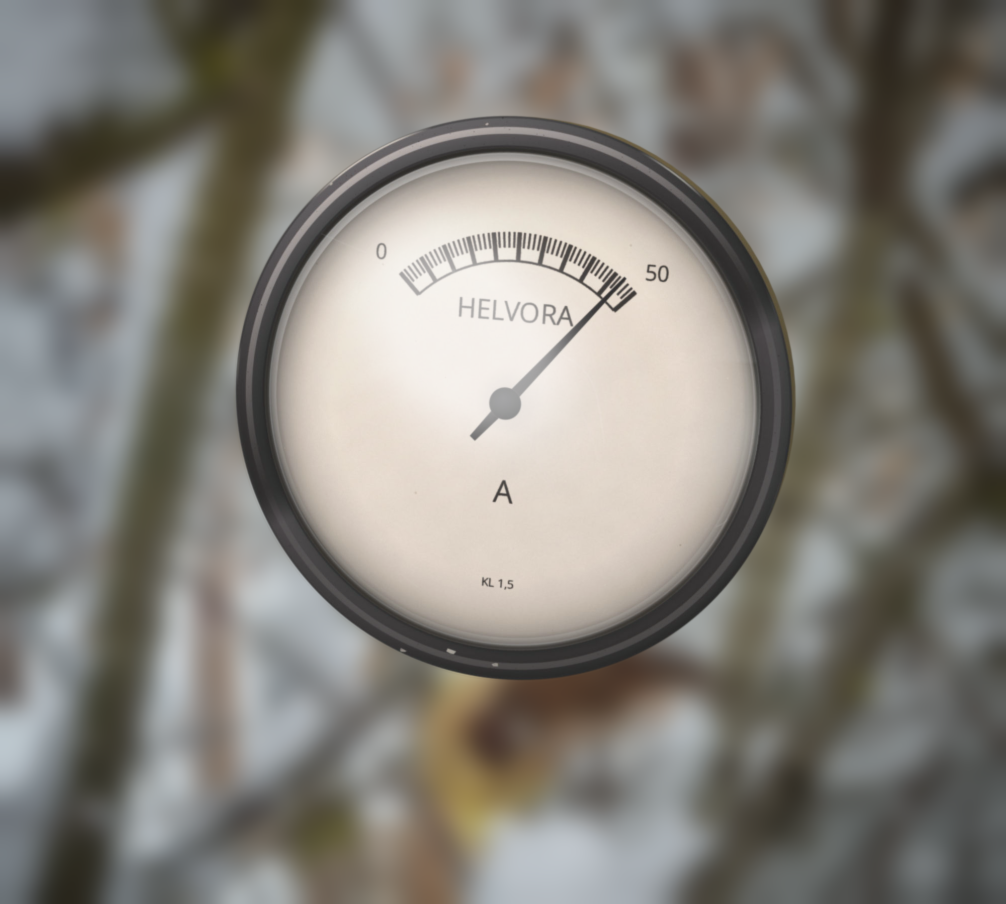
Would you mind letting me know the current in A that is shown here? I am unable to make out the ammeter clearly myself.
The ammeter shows 47 A
